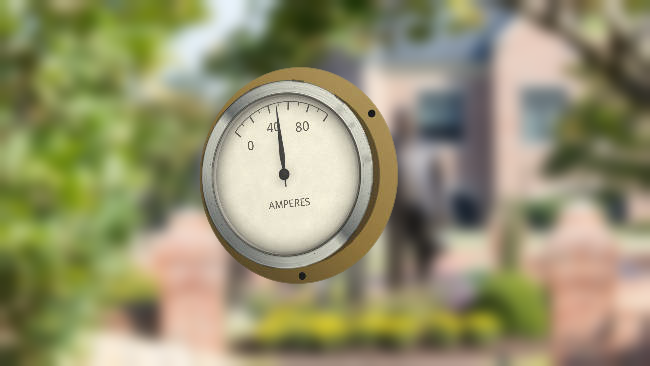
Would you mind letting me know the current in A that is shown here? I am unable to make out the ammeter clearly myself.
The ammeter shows 50 A
